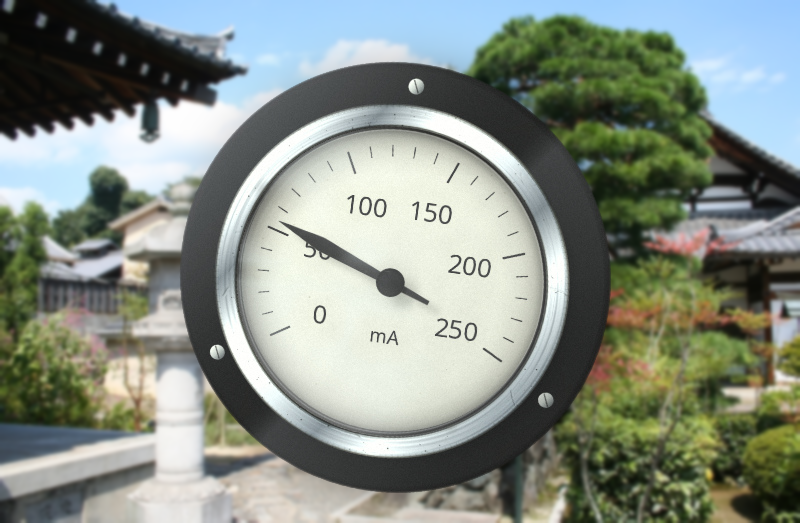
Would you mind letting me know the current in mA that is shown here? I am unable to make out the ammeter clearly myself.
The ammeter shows 55 mA
